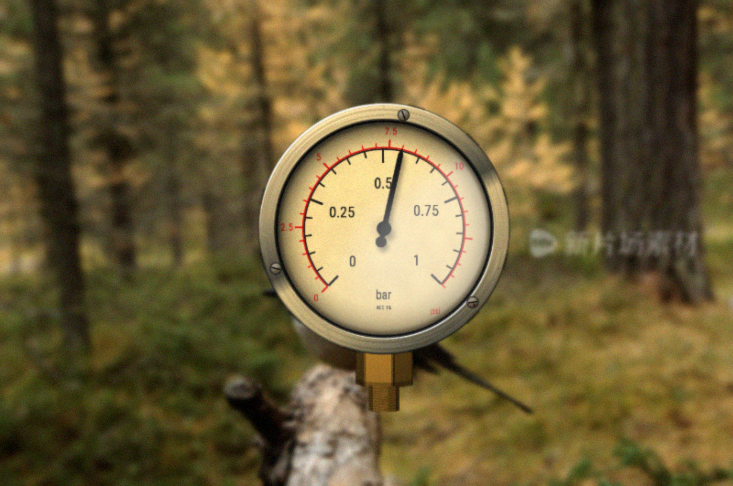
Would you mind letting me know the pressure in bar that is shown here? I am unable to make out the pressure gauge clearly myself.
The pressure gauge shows 0.55 bar
